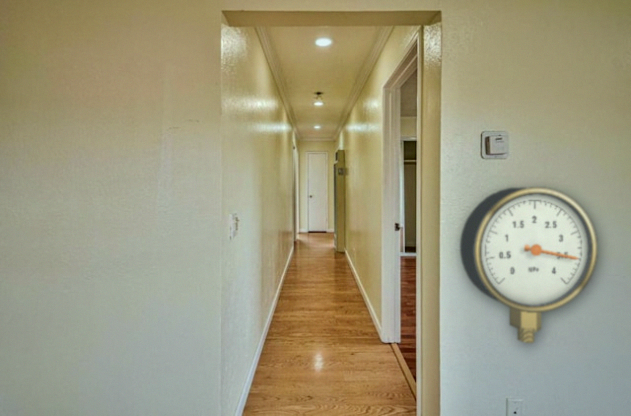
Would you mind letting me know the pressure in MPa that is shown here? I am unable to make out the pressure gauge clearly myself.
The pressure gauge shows 3.5 MPa
